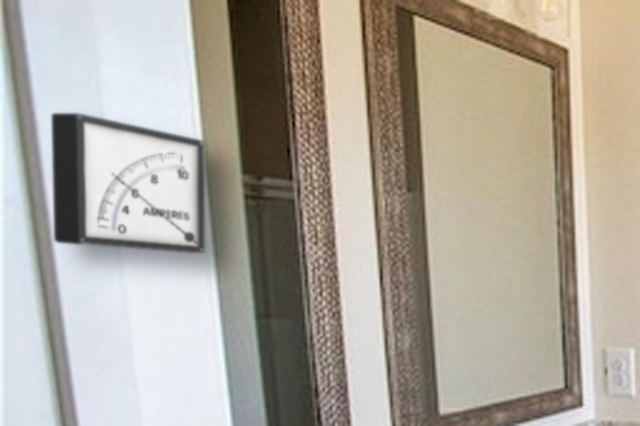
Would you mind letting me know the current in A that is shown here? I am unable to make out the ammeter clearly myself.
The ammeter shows 6 A
